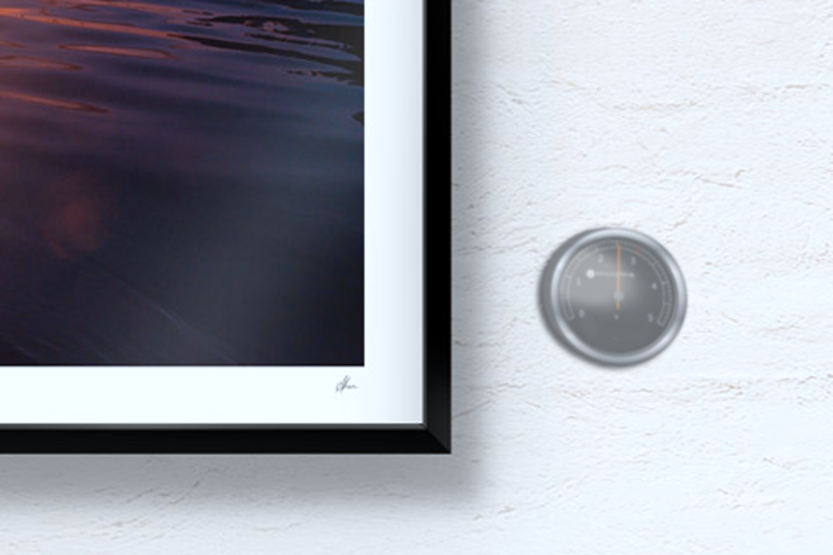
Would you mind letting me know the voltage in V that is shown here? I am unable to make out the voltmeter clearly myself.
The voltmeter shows 2.5 V
